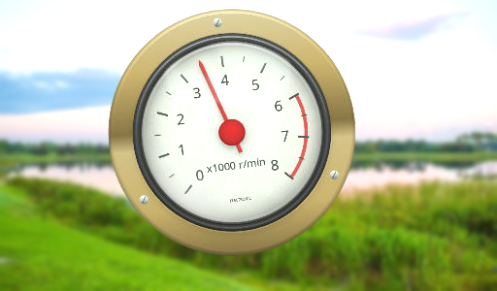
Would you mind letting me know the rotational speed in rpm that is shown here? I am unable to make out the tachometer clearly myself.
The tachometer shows 3500 rpm
